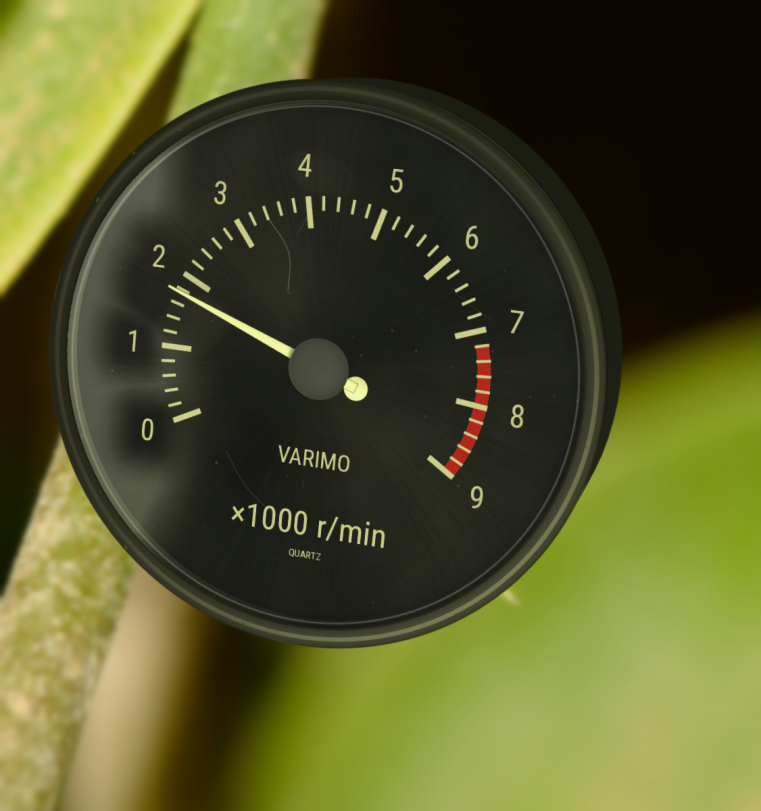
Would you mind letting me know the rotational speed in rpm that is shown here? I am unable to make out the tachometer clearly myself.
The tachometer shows 1800 rpm
